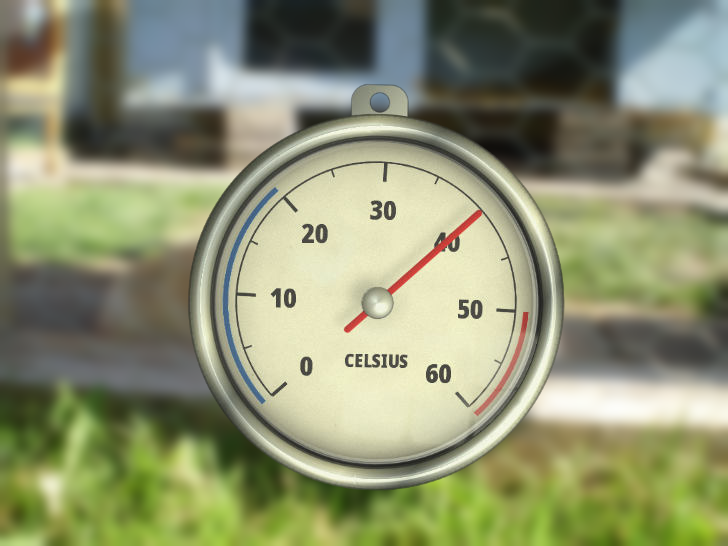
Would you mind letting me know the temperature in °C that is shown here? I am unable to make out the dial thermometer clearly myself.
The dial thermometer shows 40 °C
